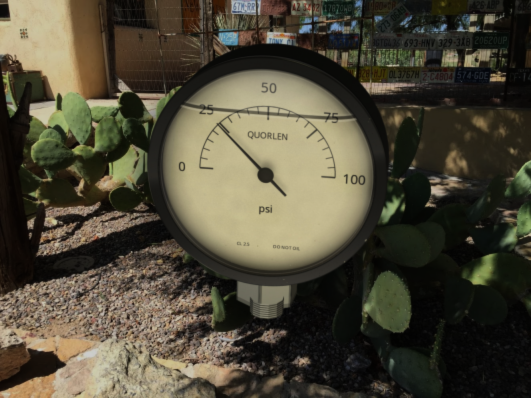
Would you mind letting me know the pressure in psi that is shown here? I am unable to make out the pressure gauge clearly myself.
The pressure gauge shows 25 psi
